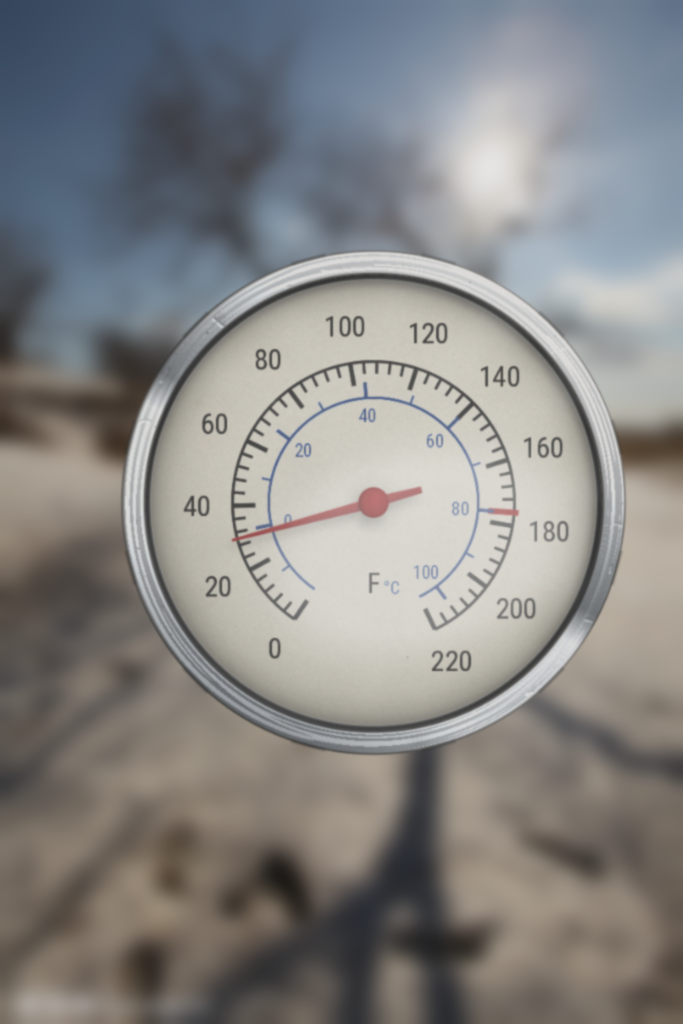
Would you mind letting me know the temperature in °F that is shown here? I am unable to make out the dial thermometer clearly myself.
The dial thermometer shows 30 °F
